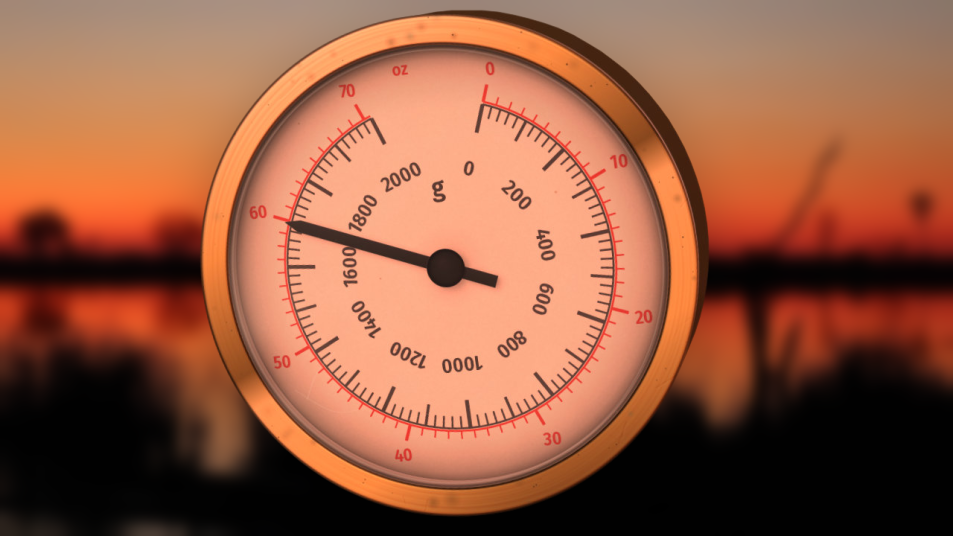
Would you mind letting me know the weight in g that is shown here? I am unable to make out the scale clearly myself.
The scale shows 1700 g
